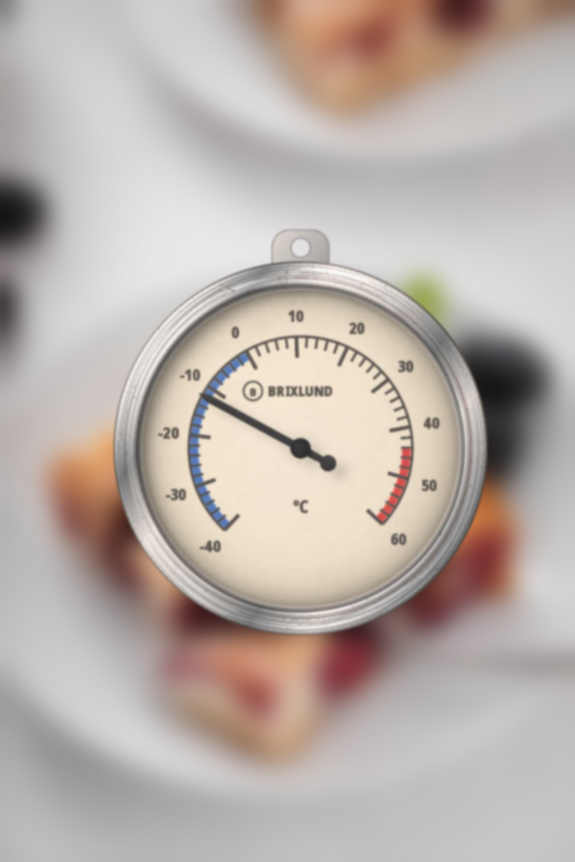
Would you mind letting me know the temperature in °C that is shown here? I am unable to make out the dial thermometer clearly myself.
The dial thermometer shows -12 °C
